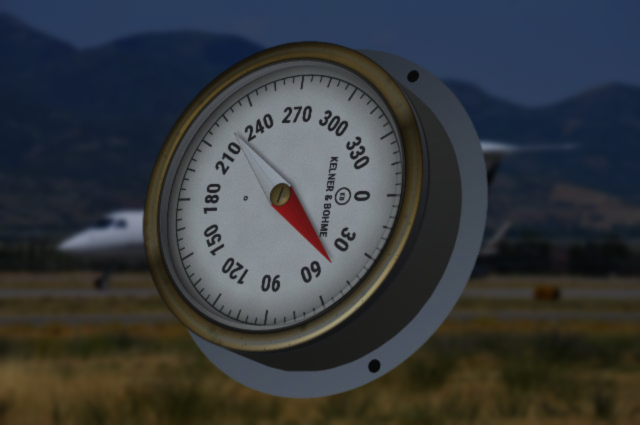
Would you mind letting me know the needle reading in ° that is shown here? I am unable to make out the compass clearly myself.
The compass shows 45 °
